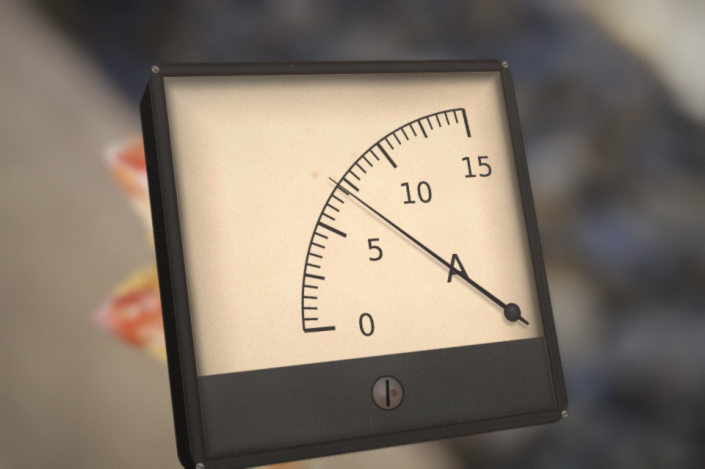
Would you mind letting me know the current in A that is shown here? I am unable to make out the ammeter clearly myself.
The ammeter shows 7 A
